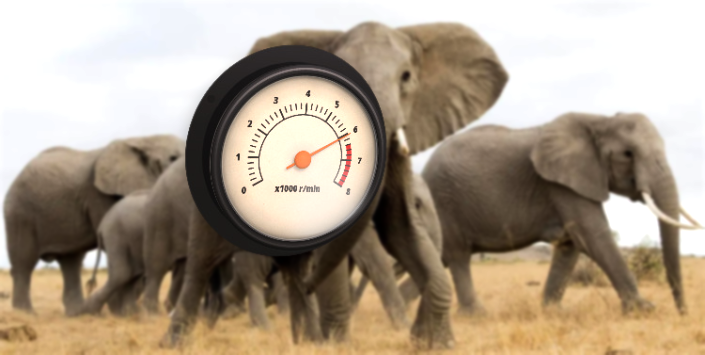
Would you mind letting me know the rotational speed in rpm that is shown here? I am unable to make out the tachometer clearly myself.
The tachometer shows 6000 rpm
